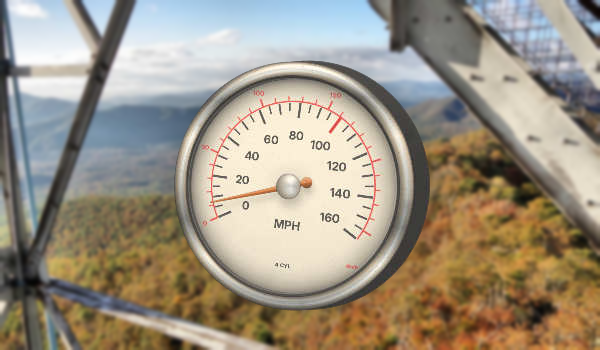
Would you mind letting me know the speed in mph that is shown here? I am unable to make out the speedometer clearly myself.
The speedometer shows 7.5 mph
